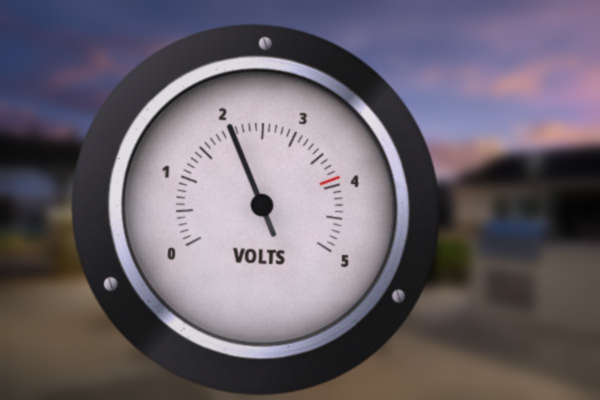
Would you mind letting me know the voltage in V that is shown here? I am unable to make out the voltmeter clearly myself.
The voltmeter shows 2 V
